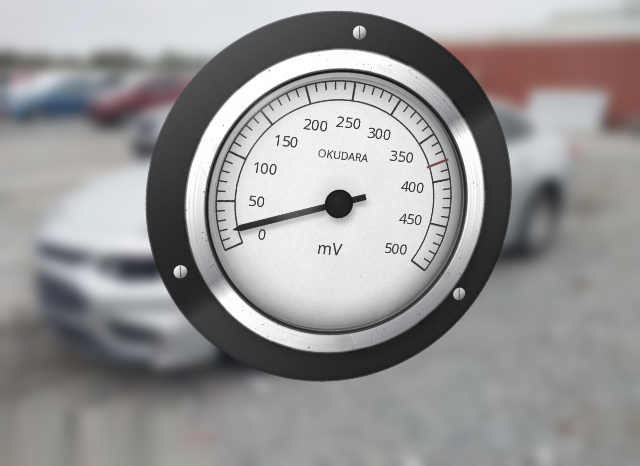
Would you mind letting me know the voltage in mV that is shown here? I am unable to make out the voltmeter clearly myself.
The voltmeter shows 20 mV
